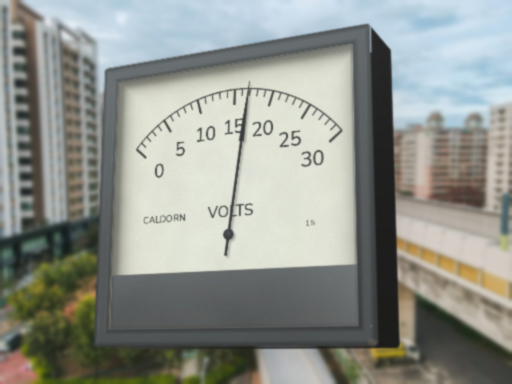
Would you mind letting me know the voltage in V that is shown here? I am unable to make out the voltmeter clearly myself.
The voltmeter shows 17 V
